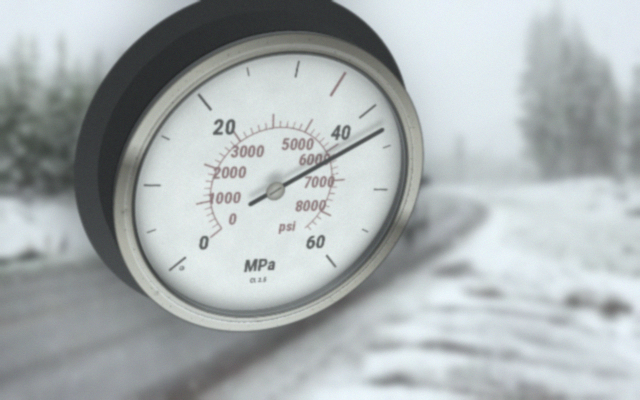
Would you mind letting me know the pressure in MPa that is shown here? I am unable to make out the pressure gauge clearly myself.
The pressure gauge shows 42.5 MPa
